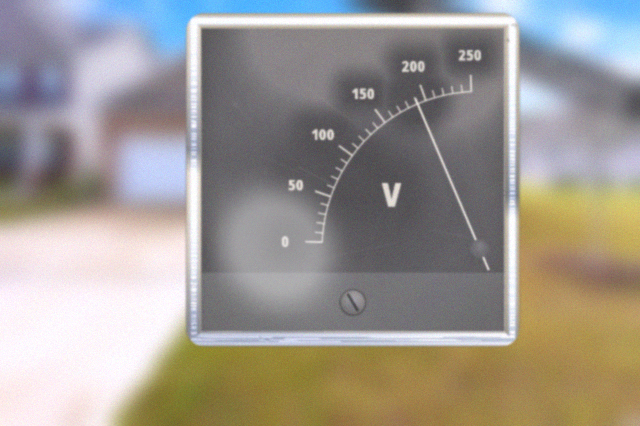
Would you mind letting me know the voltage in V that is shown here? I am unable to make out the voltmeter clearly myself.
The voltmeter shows 190 V
